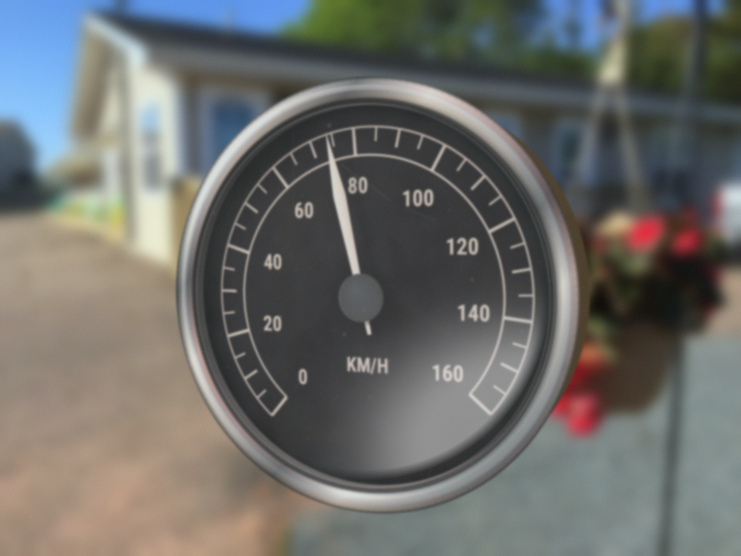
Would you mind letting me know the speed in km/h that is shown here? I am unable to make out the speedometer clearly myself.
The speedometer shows 75 km/h
